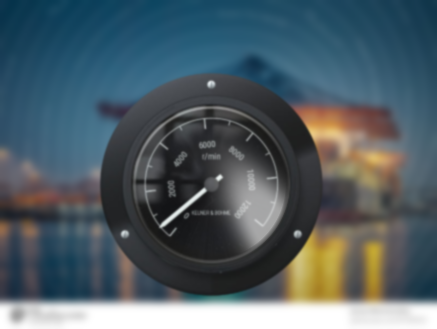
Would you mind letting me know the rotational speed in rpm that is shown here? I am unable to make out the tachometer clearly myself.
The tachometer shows 500 rpm
